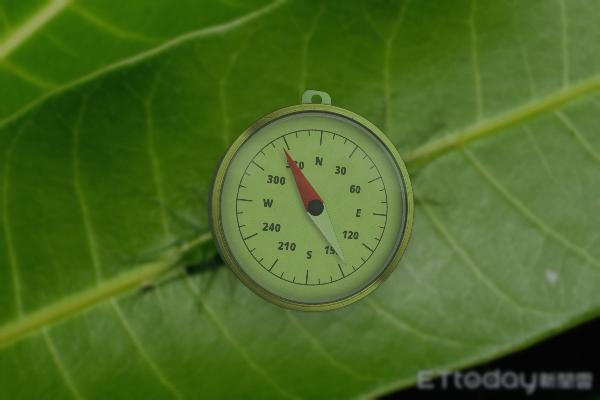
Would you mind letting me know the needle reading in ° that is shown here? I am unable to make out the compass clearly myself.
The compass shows 325 °
